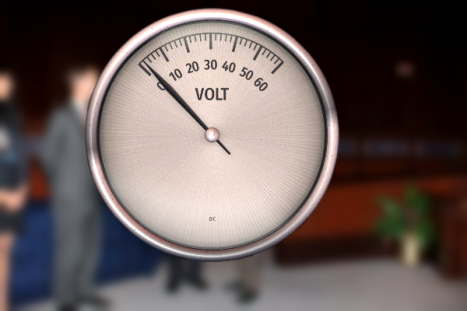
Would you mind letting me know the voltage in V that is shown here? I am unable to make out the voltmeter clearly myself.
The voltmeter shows 2 V
